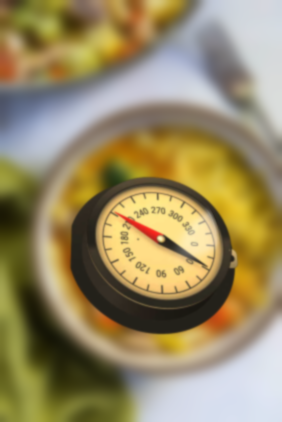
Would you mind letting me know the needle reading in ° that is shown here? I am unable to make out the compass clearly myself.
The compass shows 210 °
